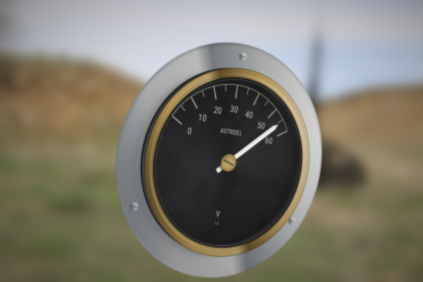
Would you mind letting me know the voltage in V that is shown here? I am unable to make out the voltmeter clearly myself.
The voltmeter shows 55 V
